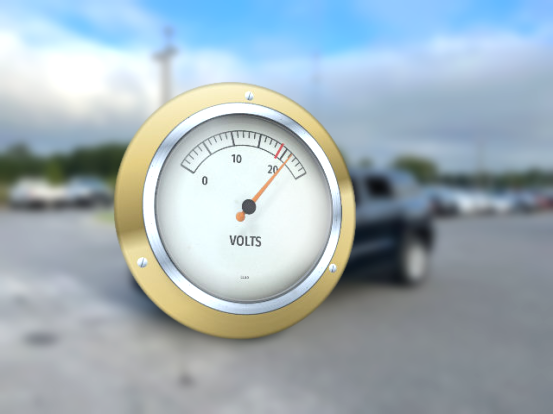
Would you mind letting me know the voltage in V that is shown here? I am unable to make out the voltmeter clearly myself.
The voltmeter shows 21 V
